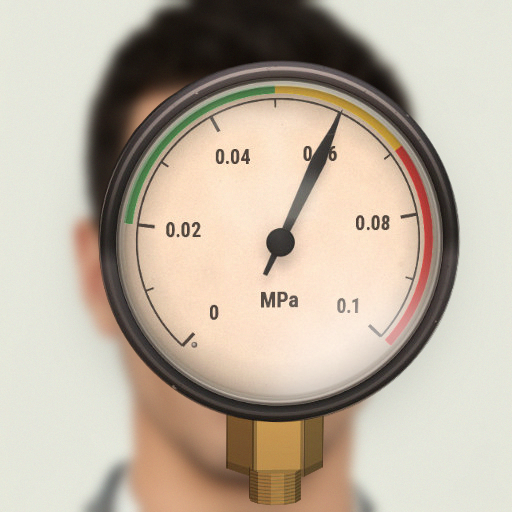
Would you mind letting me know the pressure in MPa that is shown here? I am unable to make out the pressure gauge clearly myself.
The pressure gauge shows 0.06 MPa
